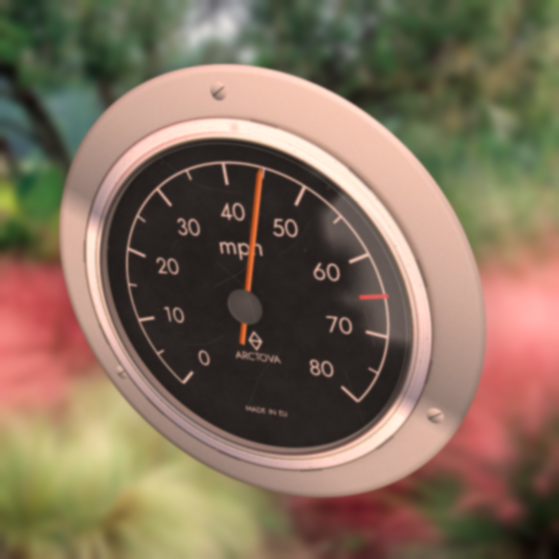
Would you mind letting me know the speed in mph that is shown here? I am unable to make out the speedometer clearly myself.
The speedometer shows 45 mph
